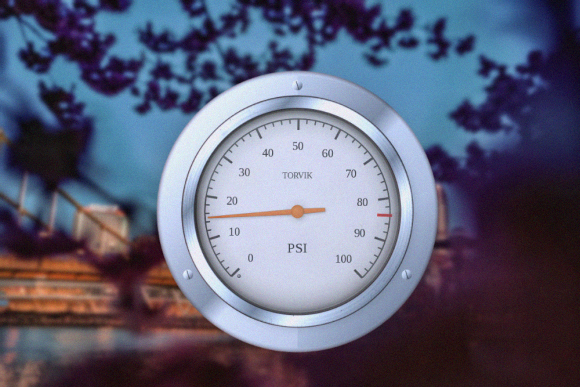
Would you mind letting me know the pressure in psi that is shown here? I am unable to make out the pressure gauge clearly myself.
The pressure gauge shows 15 psi
